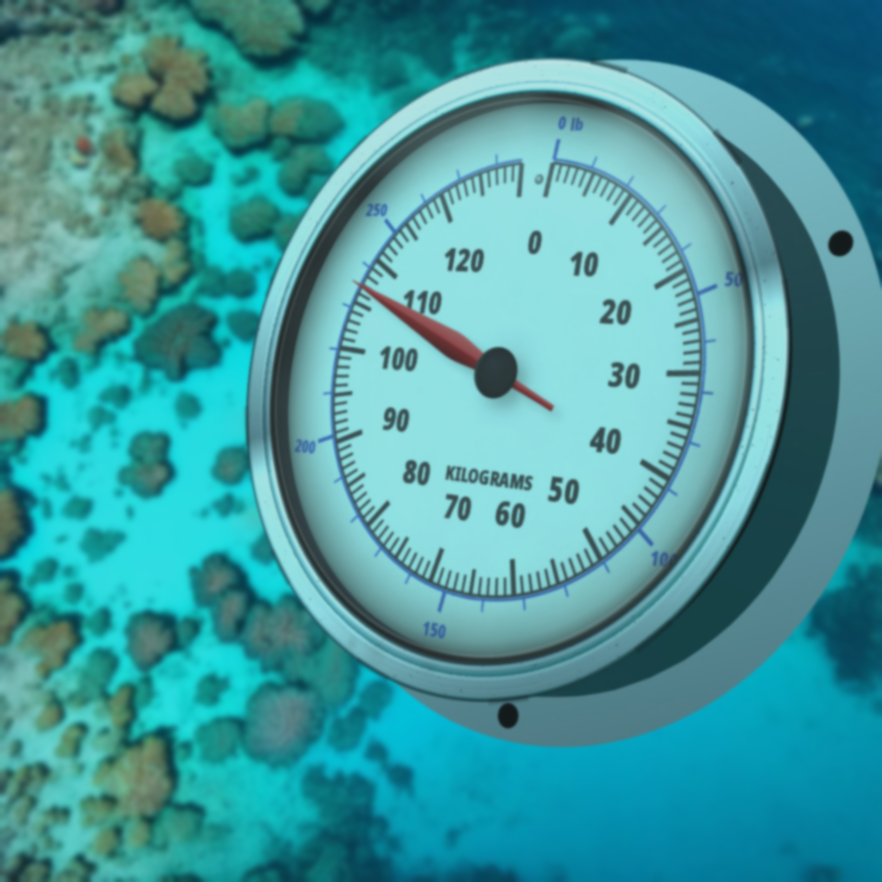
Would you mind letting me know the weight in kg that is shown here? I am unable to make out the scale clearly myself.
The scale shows 107 kg
